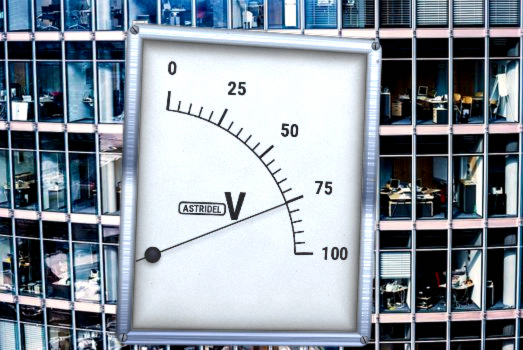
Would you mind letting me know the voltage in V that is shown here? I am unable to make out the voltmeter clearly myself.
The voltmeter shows 75 V
